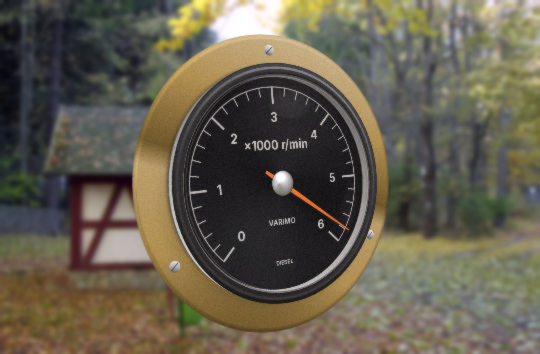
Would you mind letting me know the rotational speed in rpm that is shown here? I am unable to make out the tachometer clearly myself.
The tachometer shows 5800 rpm
